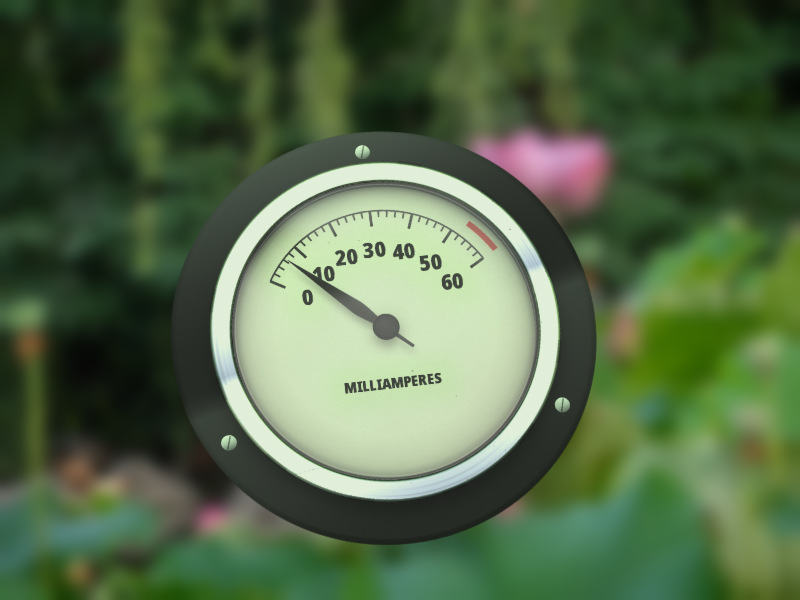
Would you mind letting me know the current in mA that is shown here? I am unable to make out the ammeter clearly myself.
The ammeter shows 6 mA
